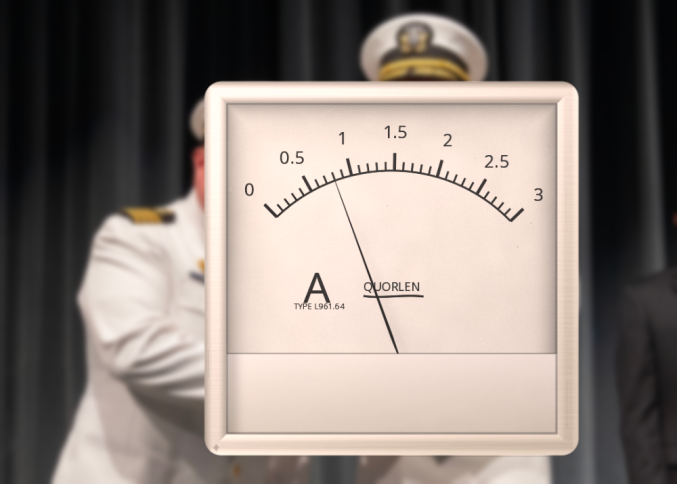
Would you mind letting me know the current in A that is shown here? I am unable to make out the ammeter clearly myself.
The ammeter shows 0.8 A
